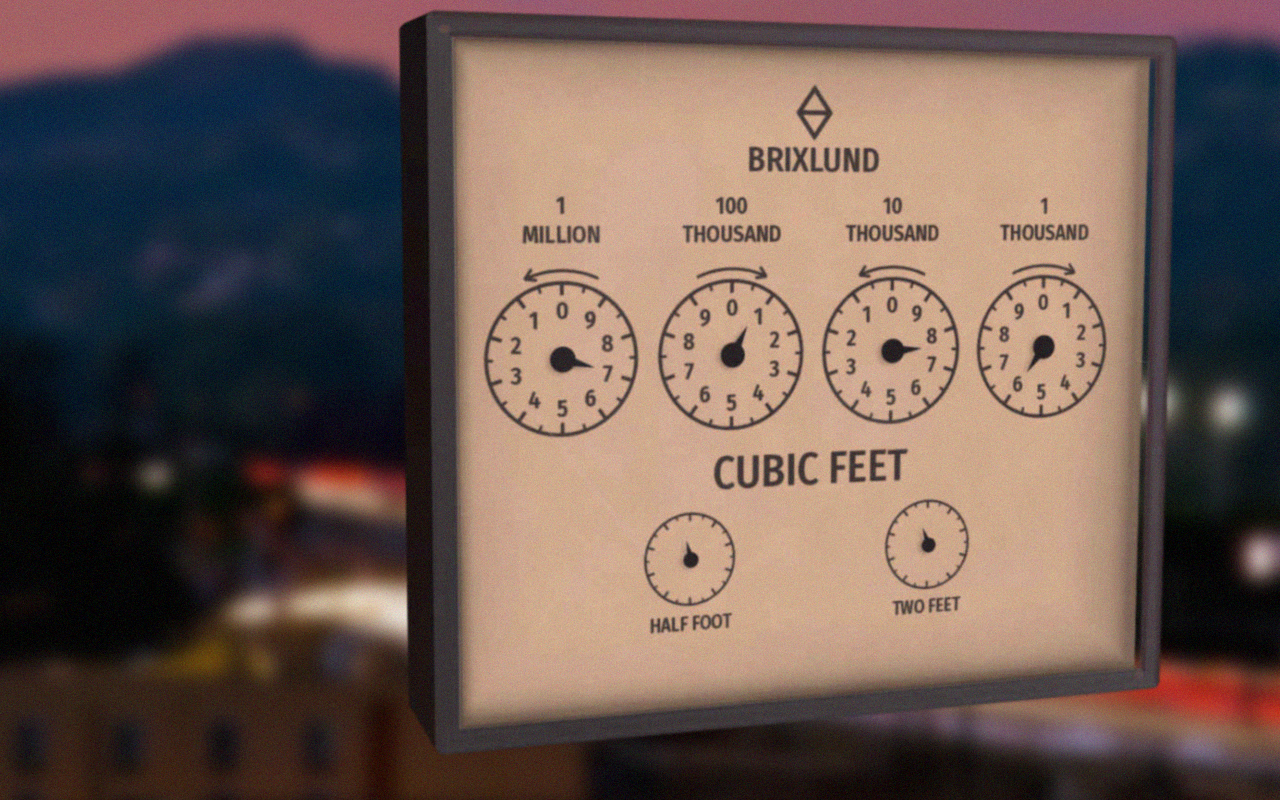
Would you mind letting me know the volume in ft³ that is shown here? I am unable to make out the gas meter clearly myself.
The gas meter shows 707600 ft³
